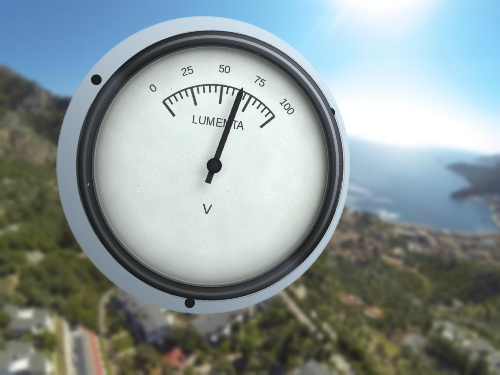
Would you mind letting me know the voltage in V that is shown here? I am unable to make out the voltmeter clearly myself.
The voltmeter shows 65 V
